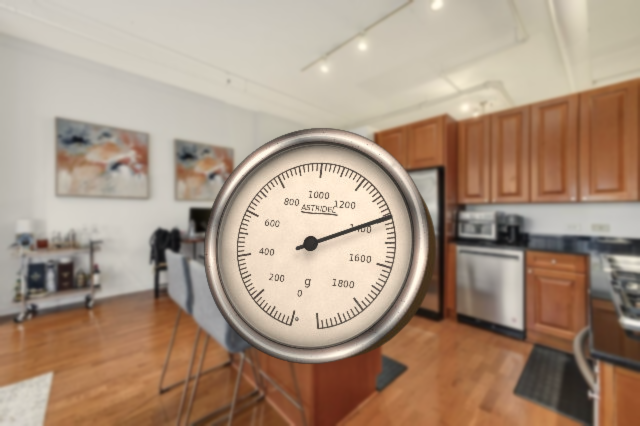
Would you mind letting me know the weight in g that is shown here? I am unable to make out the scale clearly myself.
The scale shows 1400 g
